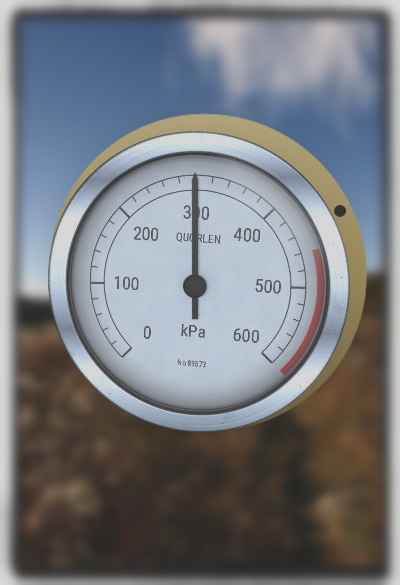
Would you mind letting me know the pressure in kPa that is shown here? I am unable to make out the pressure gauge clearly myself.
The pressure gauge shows 300 kPa
